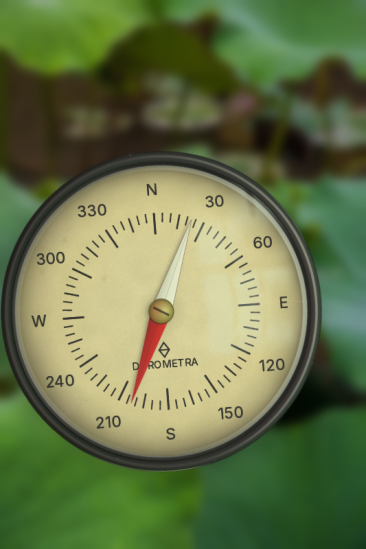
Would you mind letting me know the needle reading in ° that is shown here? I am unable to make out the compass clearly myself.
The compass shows 202.5 °
